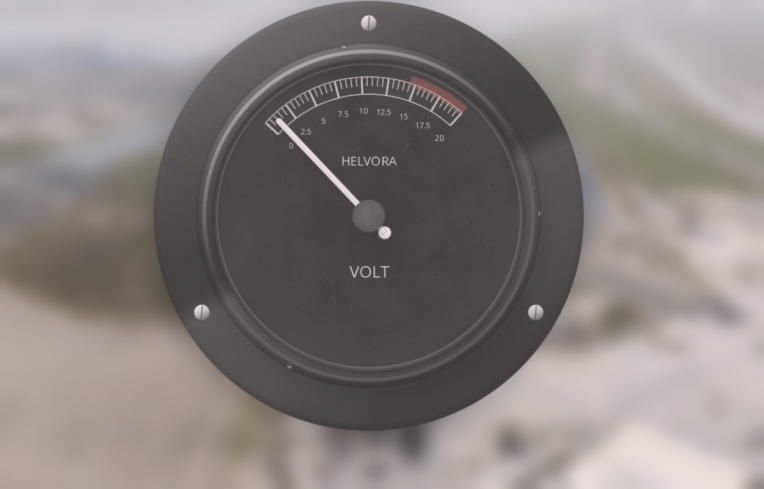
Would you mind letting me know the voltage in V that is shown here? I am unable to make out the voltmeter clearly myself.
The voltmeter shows 1 V
